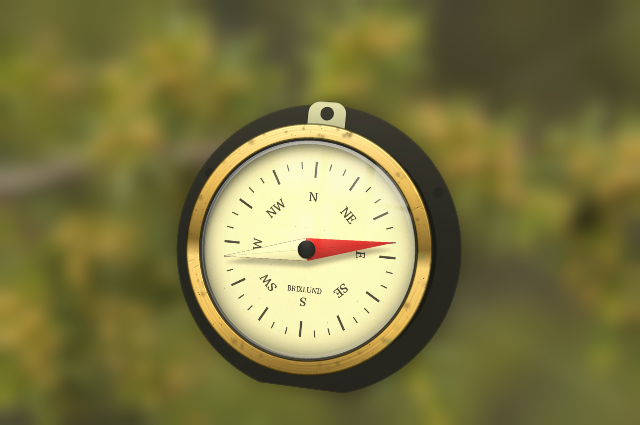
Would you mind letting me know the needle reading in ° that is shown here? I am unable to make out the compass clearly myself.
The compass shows 80 °
